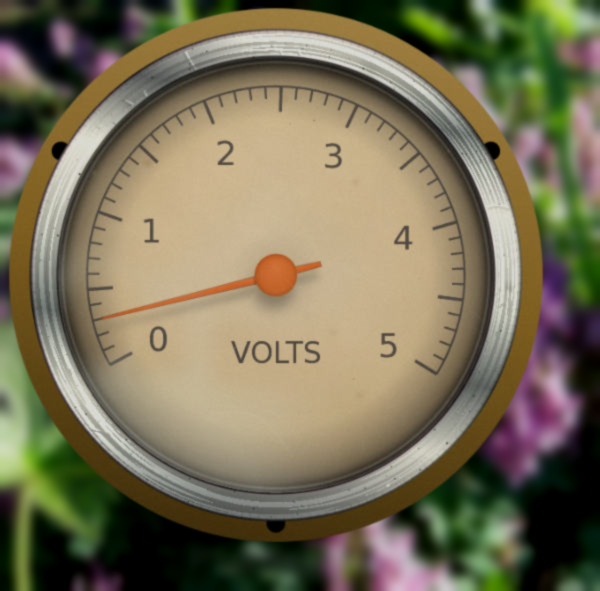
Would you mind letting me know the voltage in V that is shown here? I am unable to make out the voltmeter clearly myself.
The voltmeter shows 0.3 V
